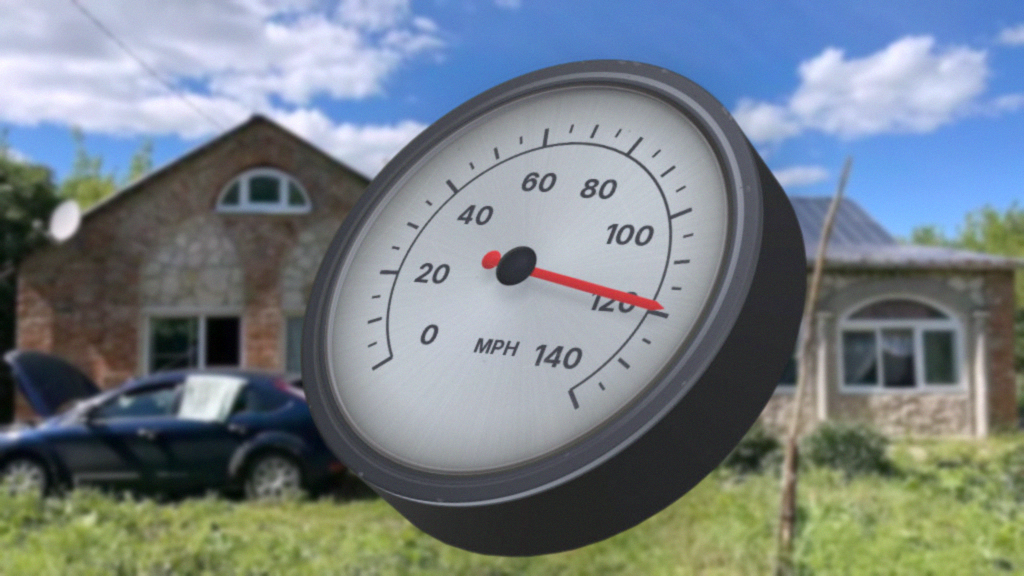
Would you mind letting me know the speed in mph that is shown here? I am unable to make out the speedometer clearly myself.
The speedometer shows 120 mph
